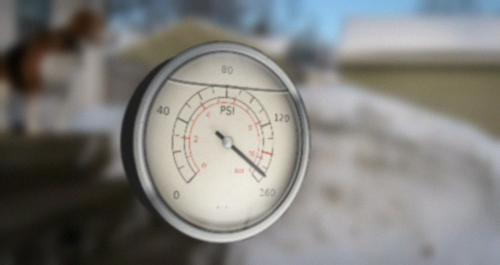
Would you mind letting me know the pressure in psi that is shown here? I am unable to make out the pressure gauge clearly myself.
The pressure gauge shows 155 psi
